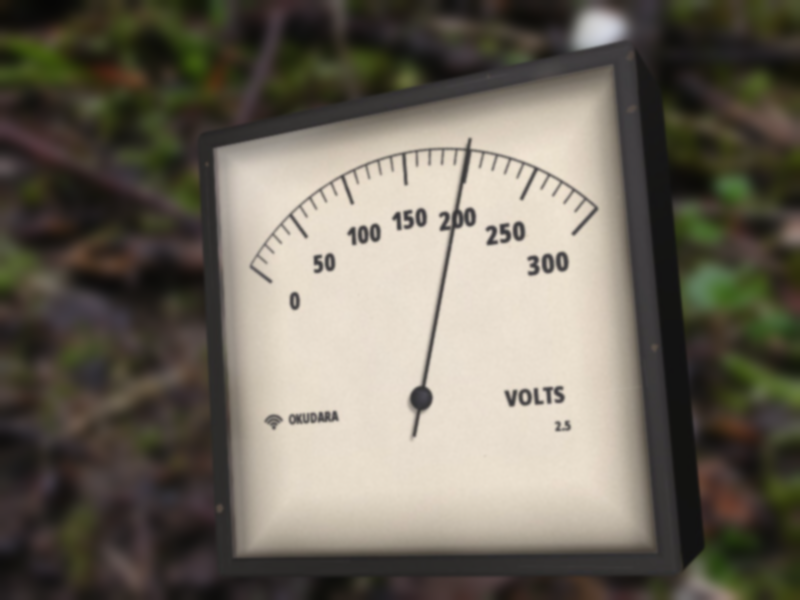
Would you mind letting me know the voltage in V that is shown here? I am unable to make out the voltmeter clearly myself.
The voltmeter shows 200 V
